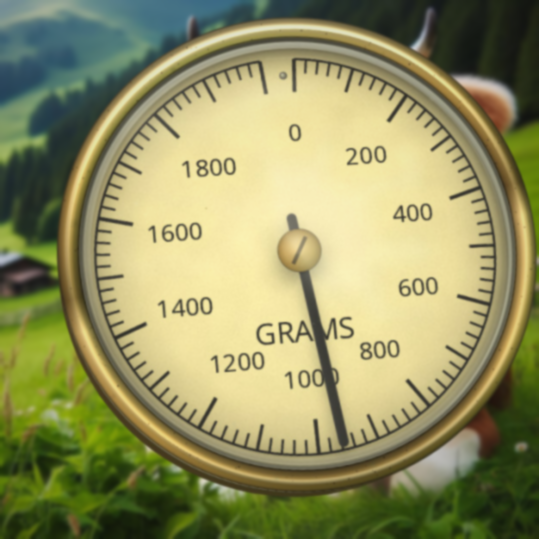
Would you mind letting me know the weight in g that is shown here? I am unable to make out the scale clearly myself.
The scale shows 960 g
